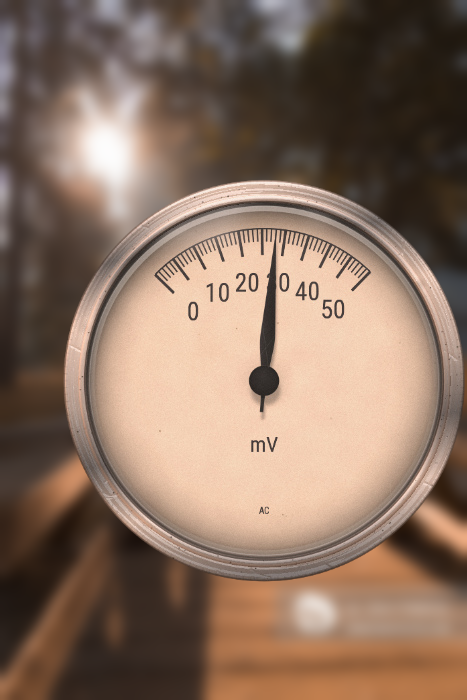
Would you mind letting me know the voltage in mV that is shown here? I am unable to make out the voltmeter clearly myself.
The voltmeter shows 28 mV
